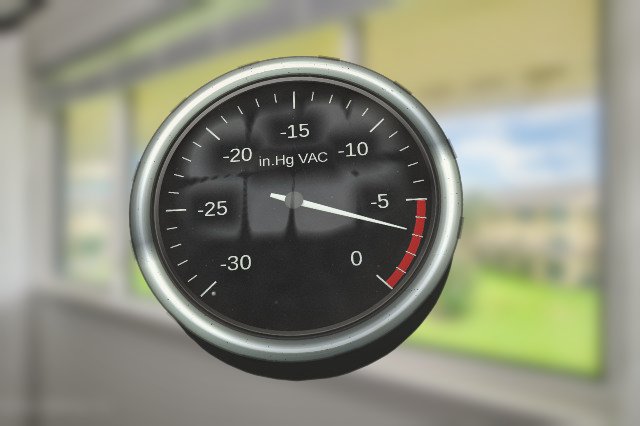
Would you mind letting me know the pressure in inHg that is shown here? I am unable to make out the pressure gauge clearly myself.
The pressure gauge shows -3 inHg
